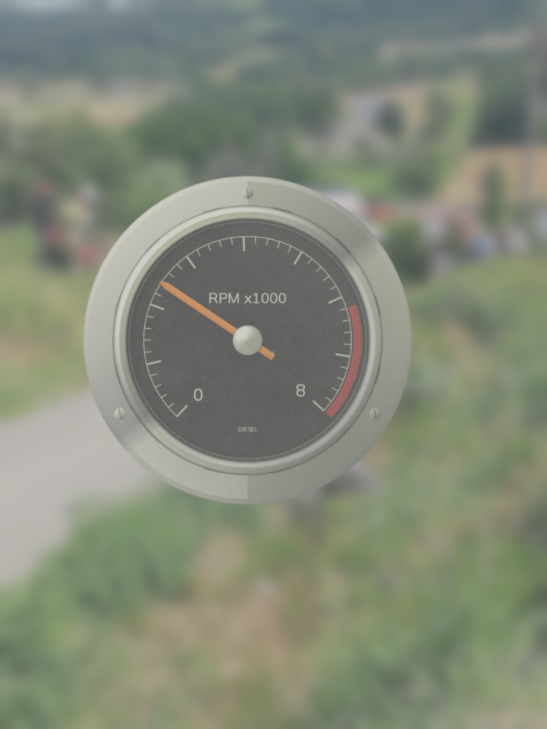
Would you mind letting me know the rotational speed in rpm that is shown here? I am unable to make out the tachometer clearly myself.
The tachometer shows 2400 rpm
